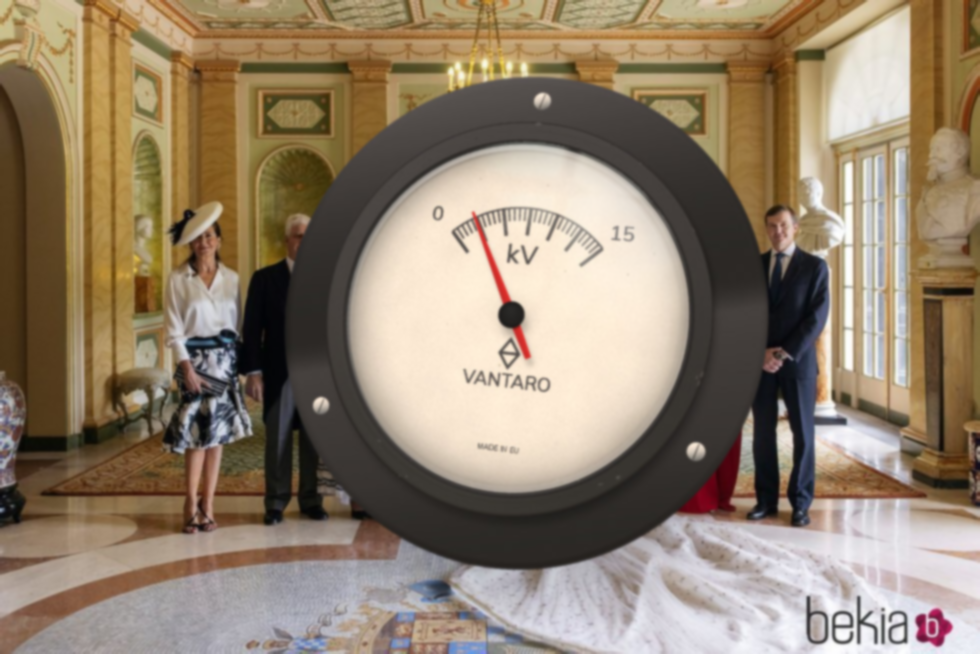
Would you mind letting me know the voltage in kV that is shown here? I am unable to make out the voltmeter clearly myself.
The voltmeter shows 2.5 kV
